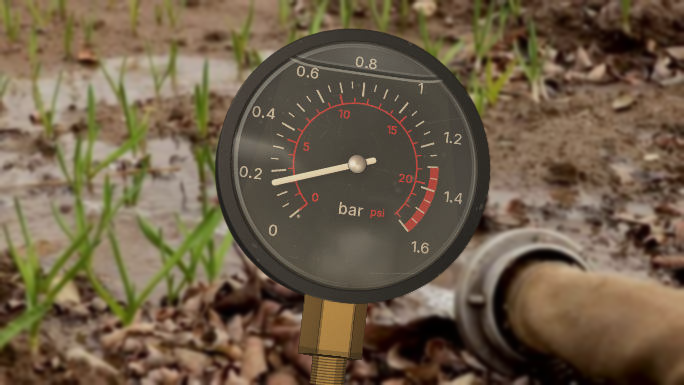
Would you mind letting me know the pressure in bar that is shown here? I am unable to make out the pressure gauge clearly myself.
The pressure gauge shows 0.15 bar
